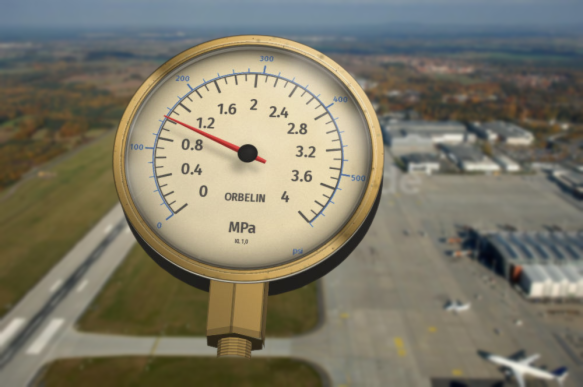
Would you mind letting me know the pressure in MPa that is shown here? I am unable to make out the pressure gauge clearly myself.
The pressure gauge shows 1 MPa
